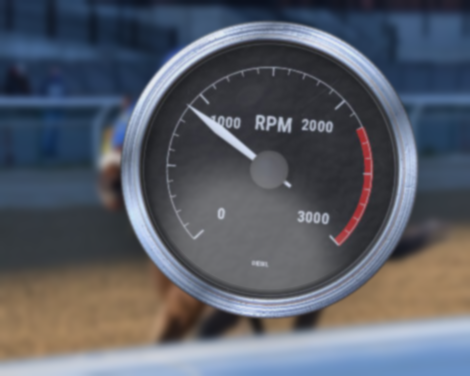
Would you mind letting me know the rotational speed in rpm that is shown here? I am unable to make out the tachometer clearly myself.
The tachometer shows 900 rpm
